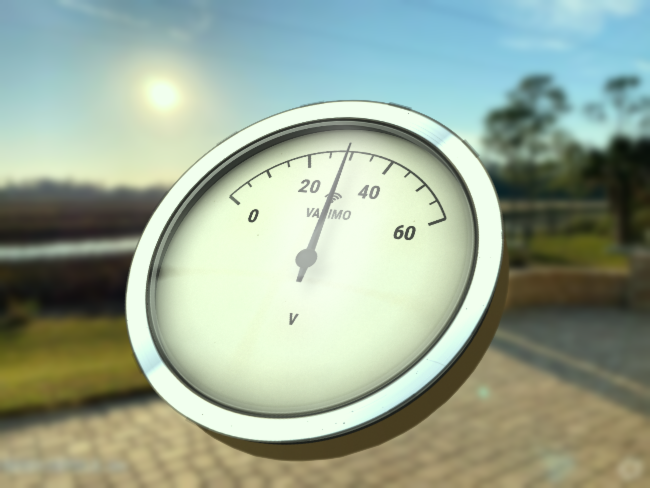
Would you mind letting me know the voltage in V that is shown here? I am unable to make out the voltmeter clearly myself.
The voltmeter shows 30 V
